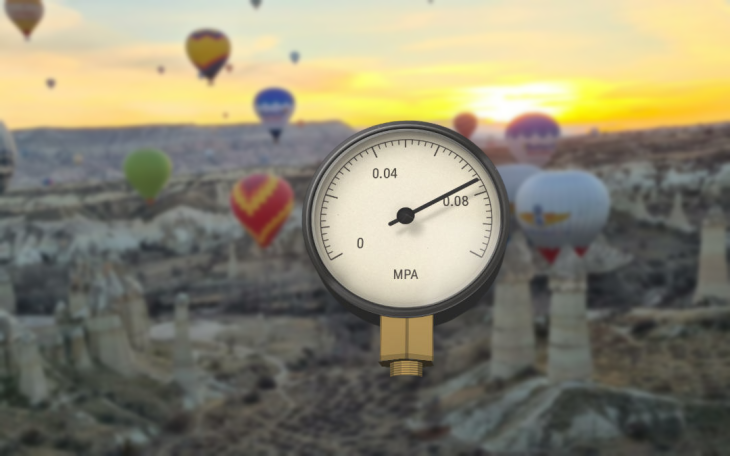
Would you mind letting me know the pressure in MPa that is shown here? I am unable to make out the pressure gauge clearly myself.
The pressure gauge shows 0.076 MPa
